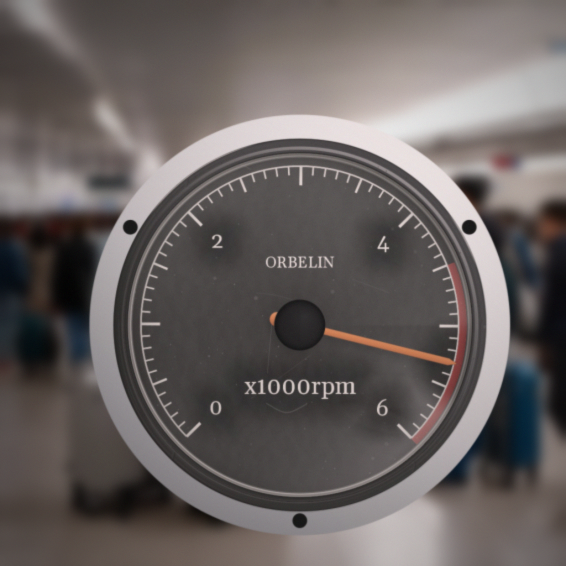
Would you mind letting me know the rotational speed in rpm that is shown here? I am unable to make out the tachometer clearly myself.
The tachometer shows 5300 rpm
